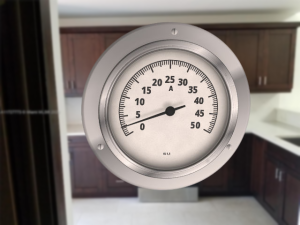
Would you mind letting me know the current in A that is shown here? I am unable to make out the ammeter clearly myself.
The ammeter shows 2.5 A
